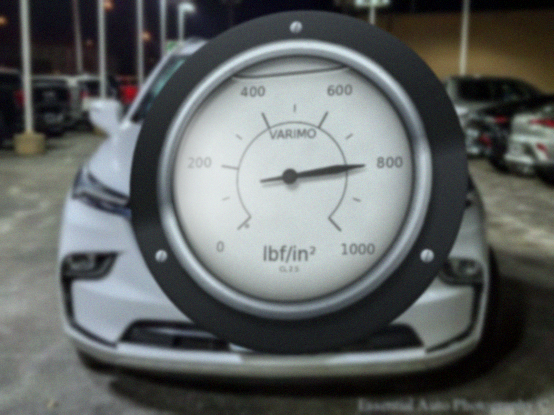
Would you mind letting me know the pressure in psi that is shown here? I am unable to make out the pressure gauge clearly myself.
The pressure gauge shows 800 psi
